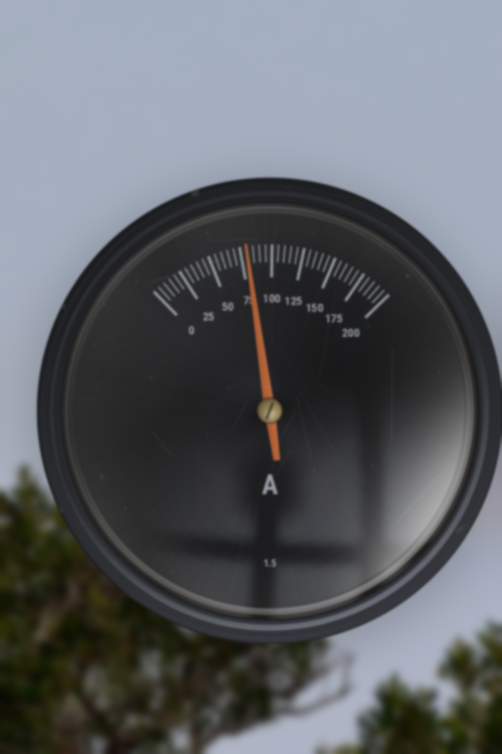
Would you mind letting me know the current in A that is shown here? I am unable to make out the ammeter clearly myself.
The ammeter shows 80 A
